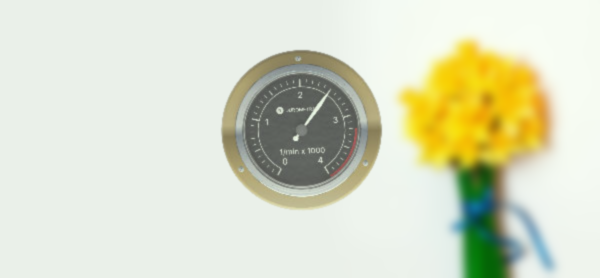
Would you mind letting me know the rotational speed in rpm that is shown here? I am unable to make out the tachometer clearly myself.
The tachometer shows 2500 rpm
